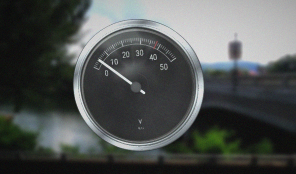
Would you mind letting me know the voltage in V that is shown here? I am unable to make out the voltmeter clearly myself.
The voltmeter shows 5 V
